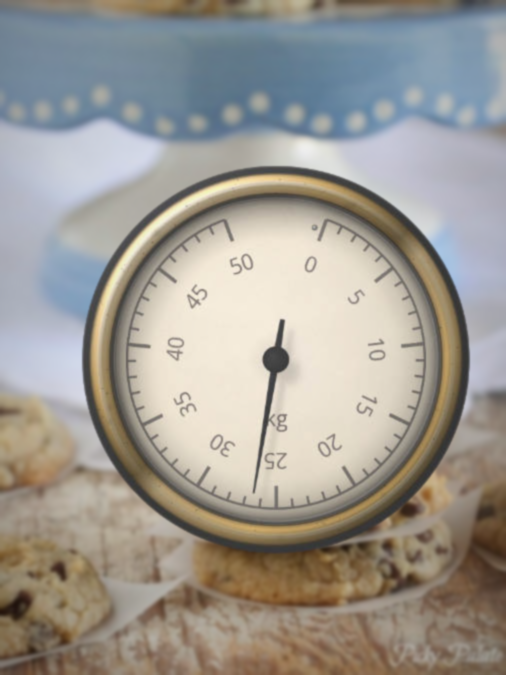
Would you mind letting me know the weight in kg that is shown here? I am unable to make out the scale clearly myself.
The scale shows 26.5 kg
